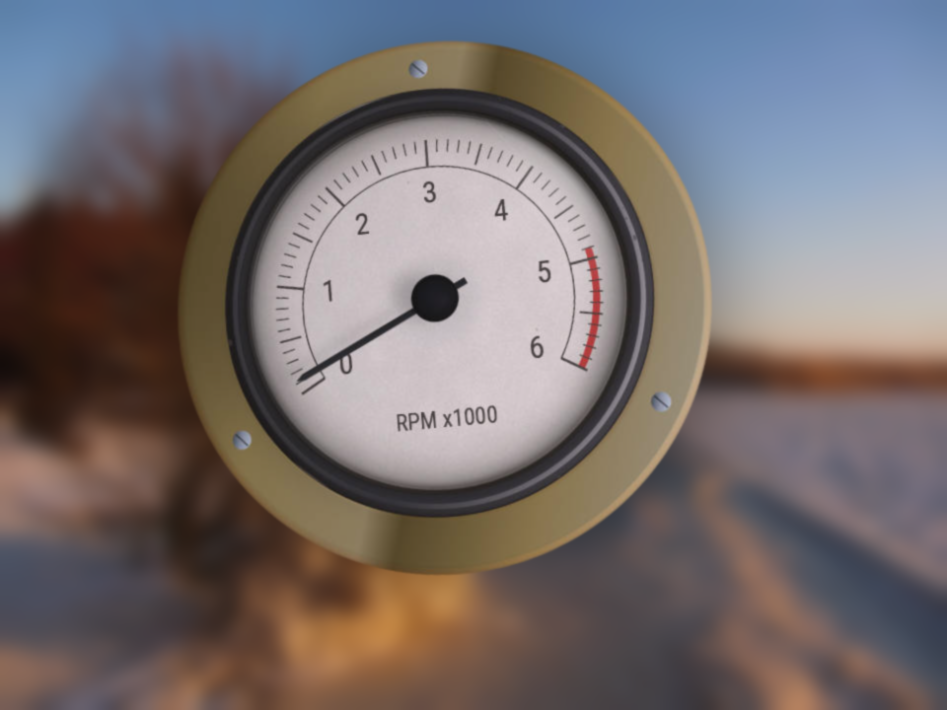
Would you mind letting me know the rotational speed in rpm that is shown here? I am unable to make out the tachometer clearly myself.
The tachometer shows 100 rpm
